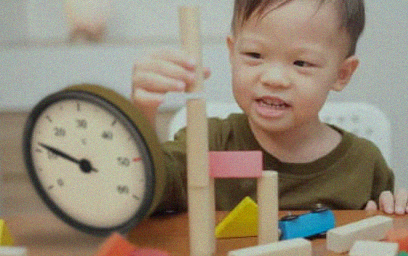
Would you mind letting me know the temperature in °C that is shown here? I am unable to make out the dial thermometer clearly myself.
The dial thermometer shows 12.5 °C
